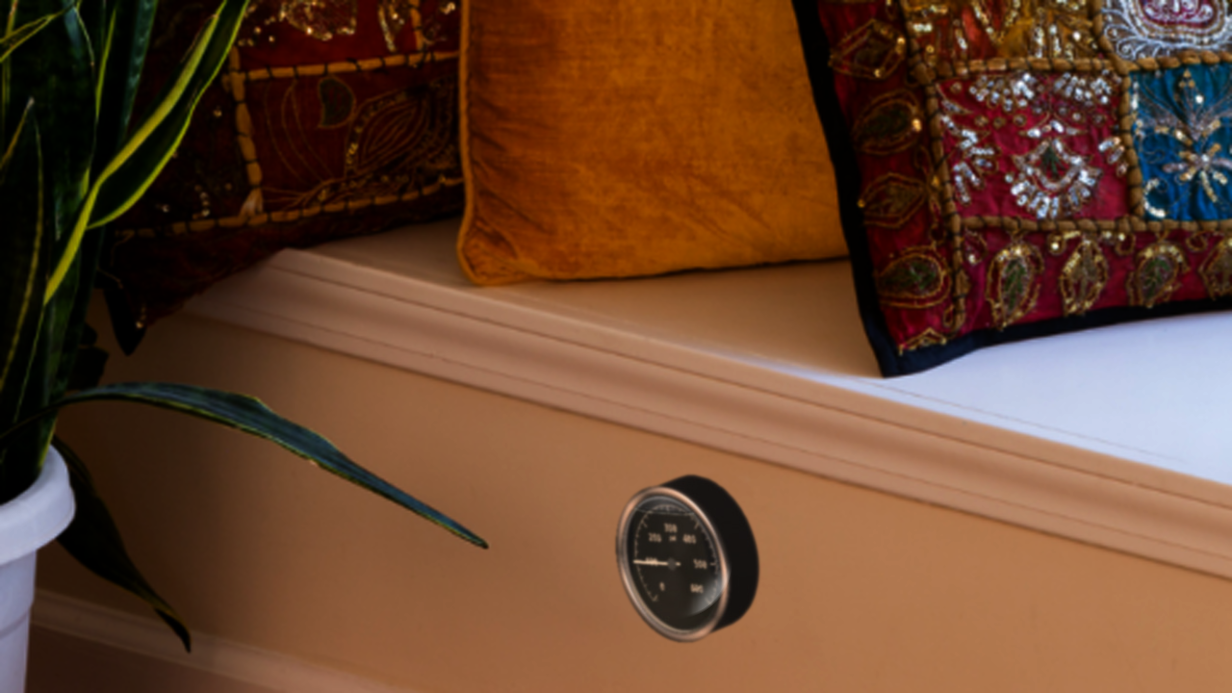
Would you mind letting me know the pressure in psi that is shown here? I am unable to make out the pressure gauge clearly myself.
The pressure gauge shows 100 psi
